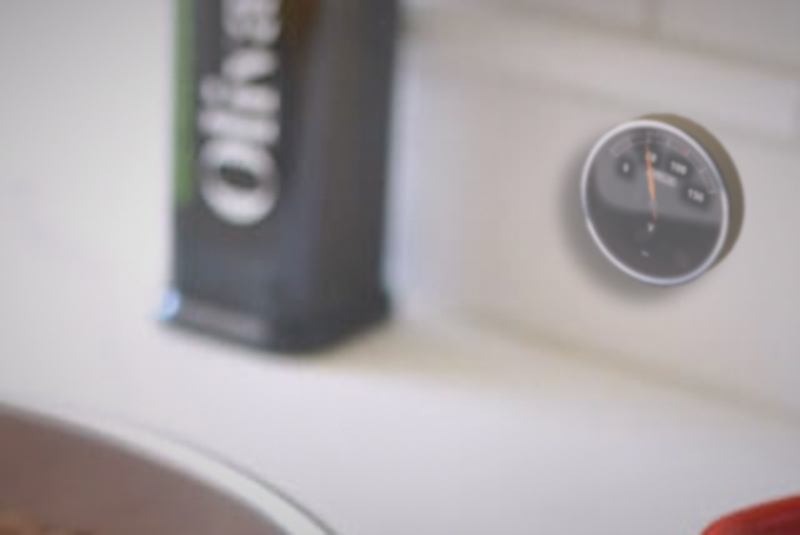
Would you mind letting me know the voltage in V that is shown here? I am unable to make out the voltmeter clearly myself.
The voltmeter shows 50 V
